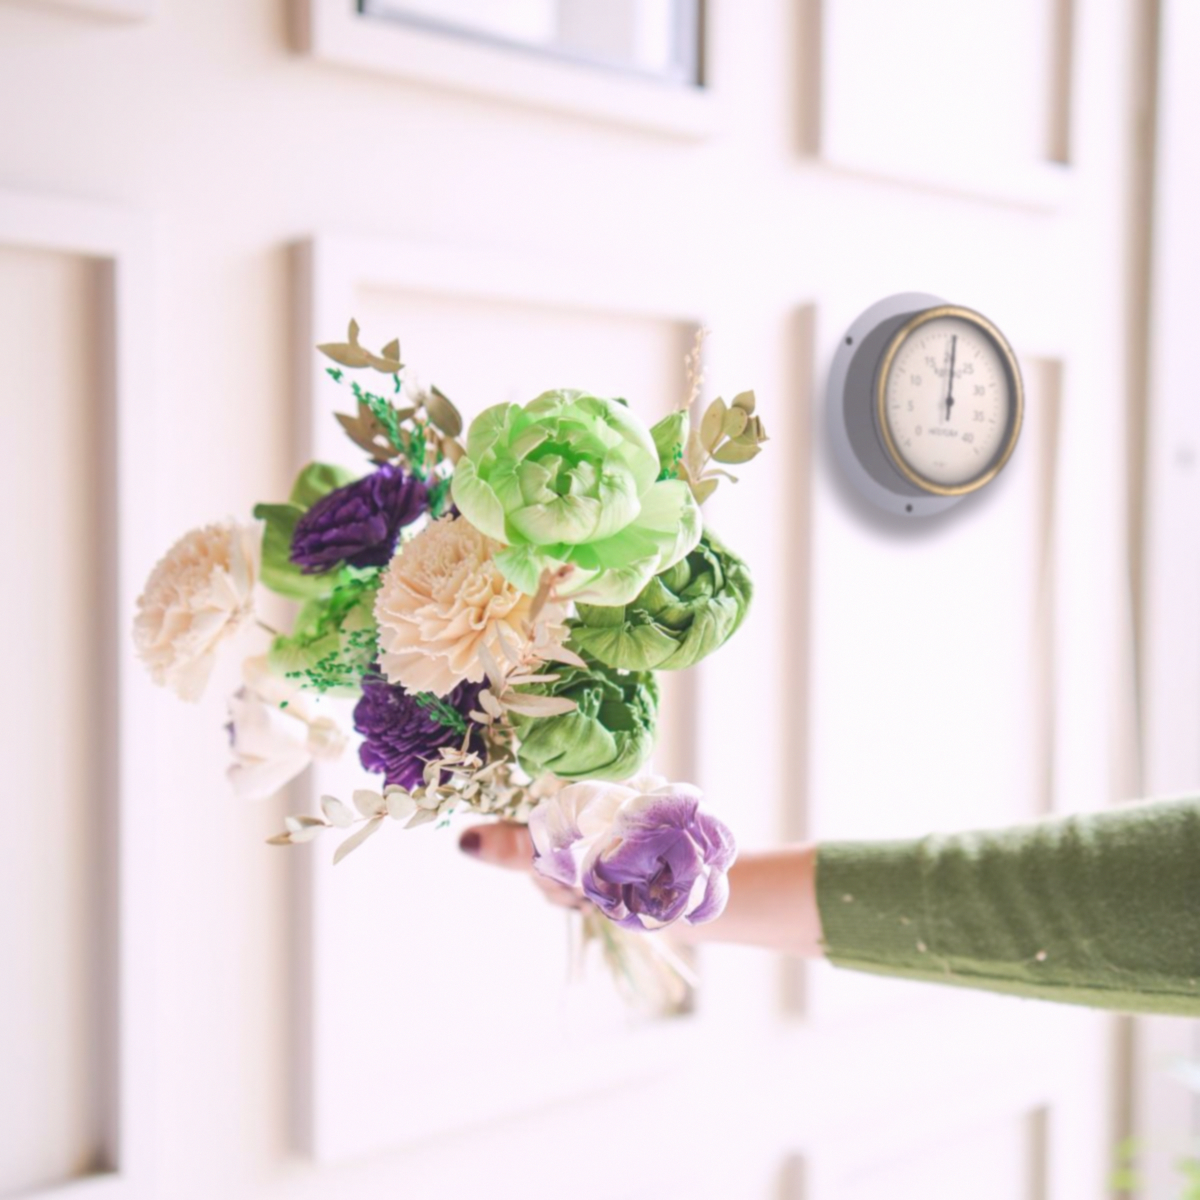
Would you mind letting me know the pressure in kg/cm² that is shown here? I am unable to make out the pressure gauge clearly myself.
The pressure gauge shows 20 kg/cm²
